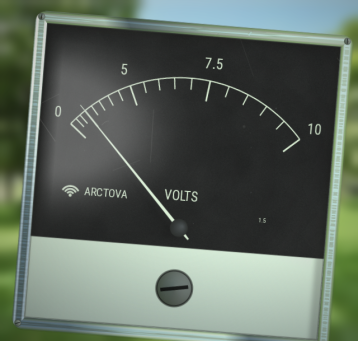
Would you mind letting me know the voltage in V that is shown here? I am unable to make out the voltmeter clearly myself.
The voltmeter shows 2.5 V
